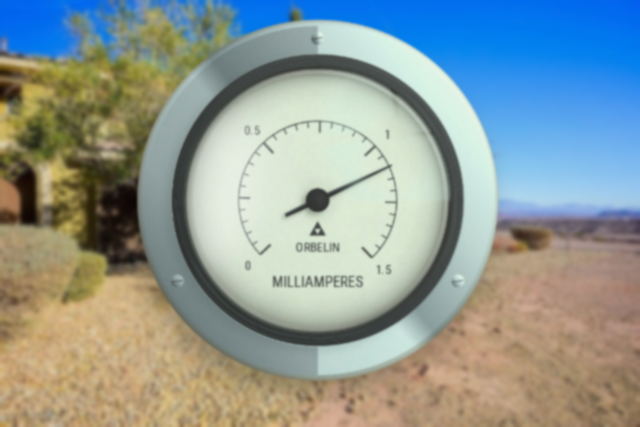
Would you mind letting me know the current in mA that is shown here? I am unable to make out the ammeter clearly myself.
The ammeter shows 1.1 mA
